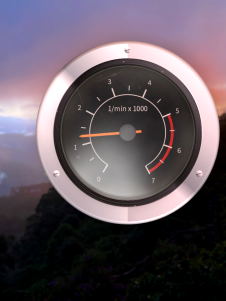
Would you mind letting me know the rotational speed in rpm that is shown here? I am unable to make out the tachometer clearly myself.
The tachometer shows 1250 rpm
